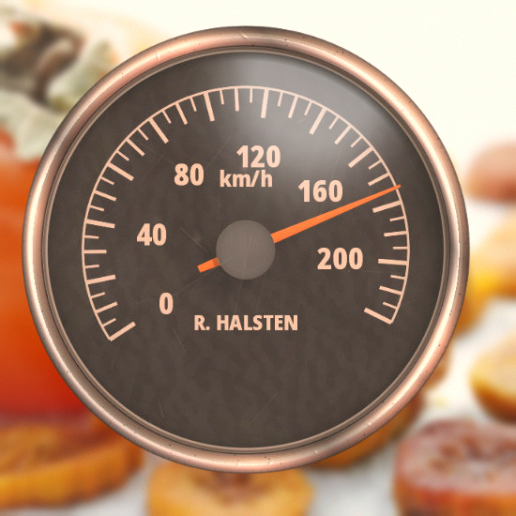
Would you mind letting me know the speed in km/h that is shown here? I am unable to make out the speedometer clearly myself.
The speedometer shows 175 km/h
